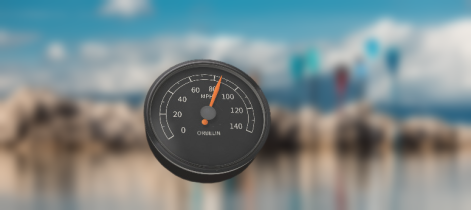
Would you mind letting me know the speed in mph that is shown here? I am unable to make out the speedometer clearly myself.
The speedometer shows 85 mph
